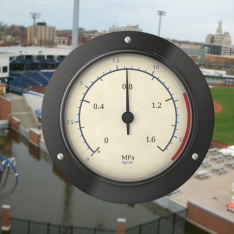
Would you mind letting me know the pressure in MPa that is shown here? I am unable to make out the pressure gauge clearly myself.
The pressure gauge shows 0.8 MPa
